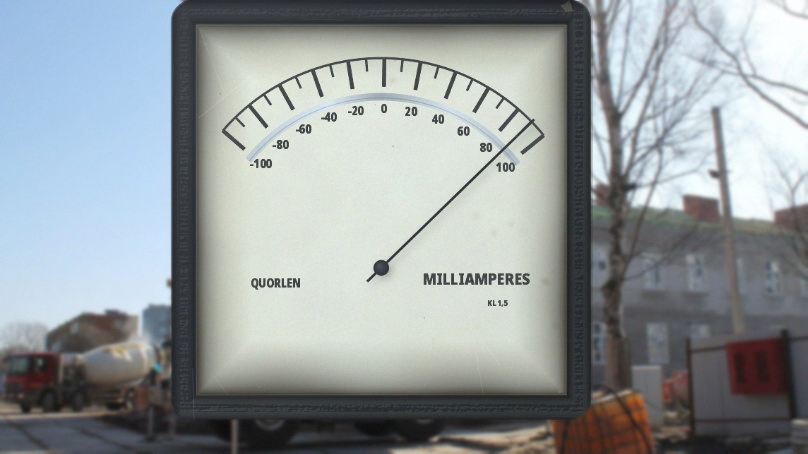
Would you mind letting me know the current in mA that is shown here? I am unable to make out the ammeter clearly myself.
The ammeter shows 90 mA
